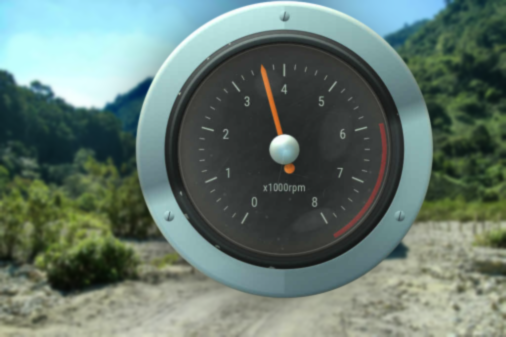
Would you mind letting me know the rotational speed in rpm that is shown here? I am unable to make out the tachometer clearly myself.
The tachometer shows 3600 rpm
